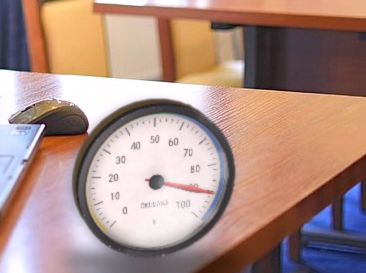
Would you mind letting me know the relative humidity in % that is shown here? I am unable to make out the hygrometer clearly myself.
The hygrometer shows 90 %
